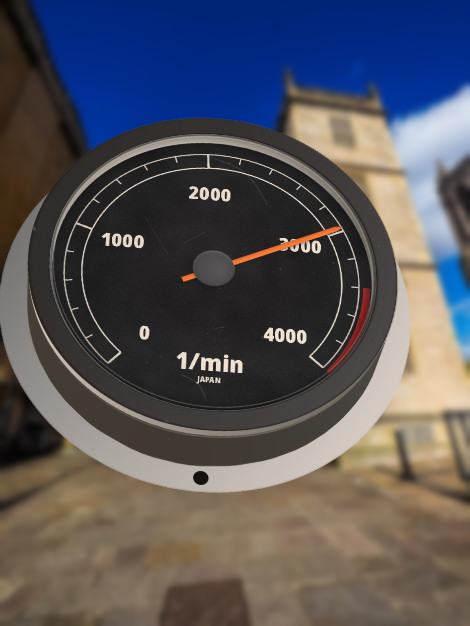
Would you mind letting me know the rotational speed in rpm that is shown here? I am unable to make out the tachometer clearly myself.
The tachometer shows 3000 rpm
